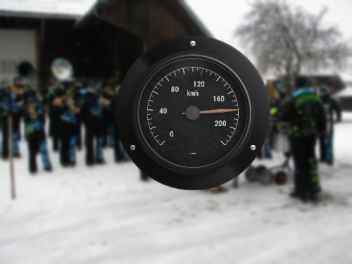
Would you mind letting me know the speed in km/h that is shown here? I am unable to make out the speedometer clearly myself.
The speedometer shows 180 km/h
